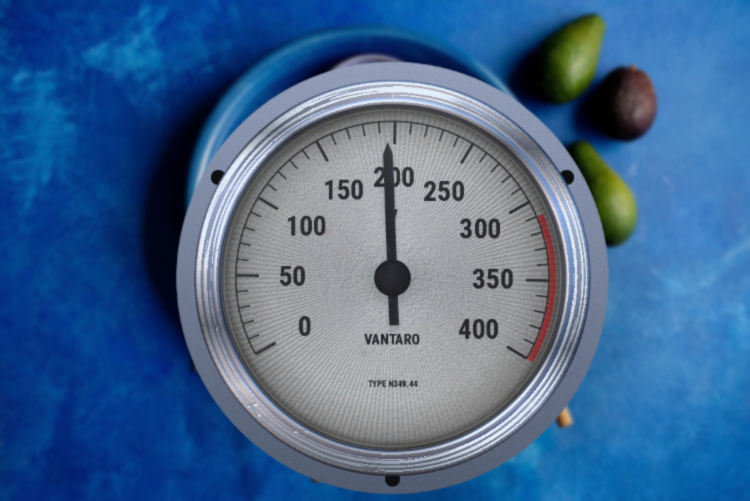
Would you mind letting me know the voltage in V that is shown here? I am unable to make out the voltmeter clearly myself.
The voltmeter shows 195 V
